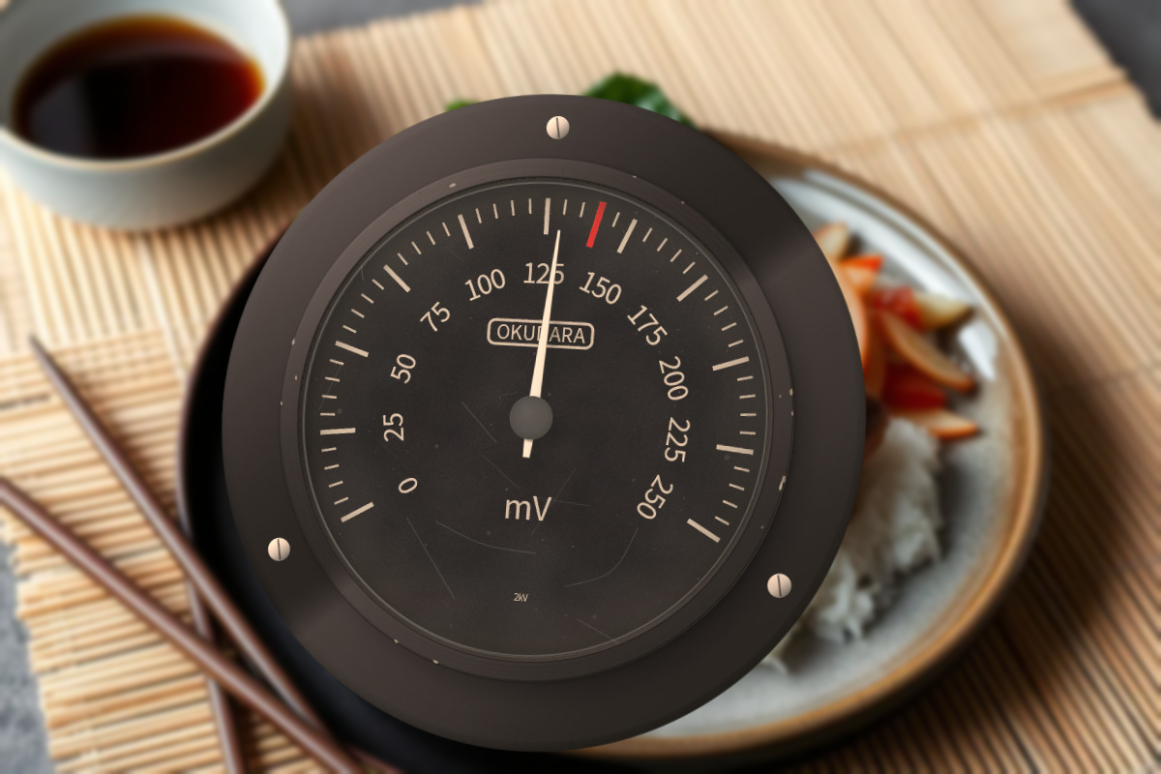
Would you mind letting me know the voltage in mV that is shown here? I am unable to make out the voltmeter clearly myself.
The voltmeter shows 130 mV
